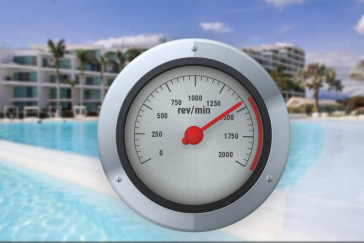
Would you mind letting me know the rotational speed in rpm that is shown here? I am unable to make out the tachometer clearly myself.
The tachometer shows 1450 rpm
